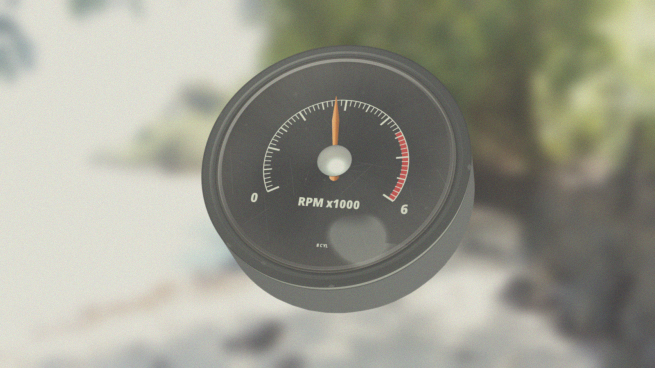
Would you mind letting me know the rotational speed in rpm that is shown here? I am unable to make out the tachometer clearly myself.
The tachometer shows 2800 rpm
